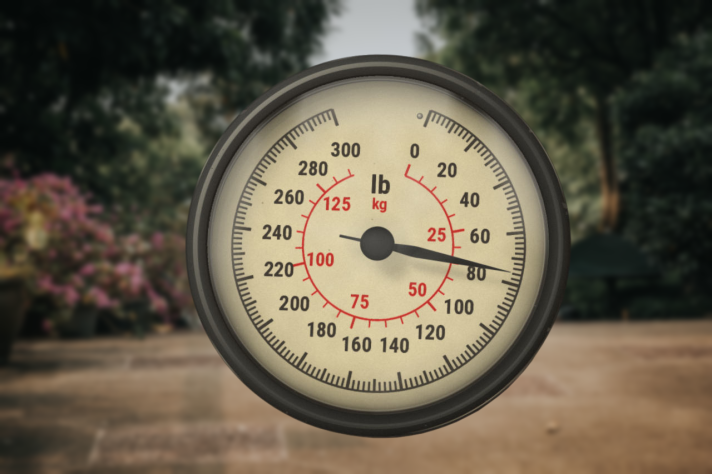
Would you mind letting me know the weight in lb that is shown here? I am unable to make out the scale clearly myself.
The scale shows 76 lb
